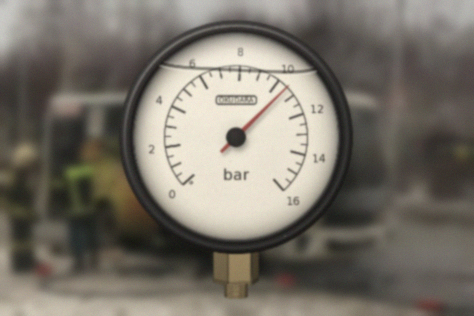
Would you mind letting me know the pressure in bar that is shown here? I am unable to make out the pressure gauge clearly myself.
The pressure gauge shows 10.5 bar
